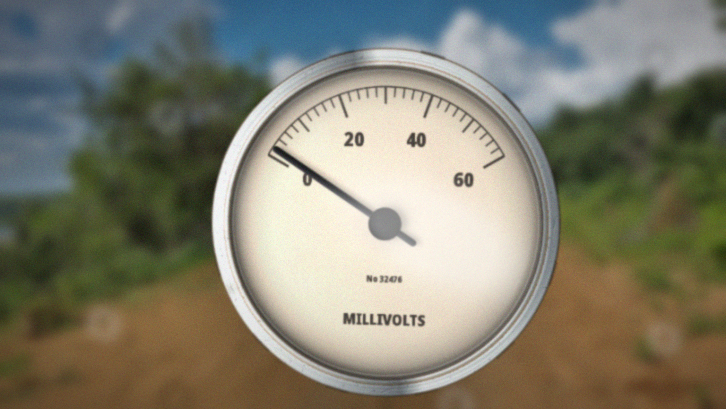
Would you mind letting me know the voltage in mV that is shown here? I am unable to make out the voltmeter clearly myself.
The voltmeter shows 2 mV
